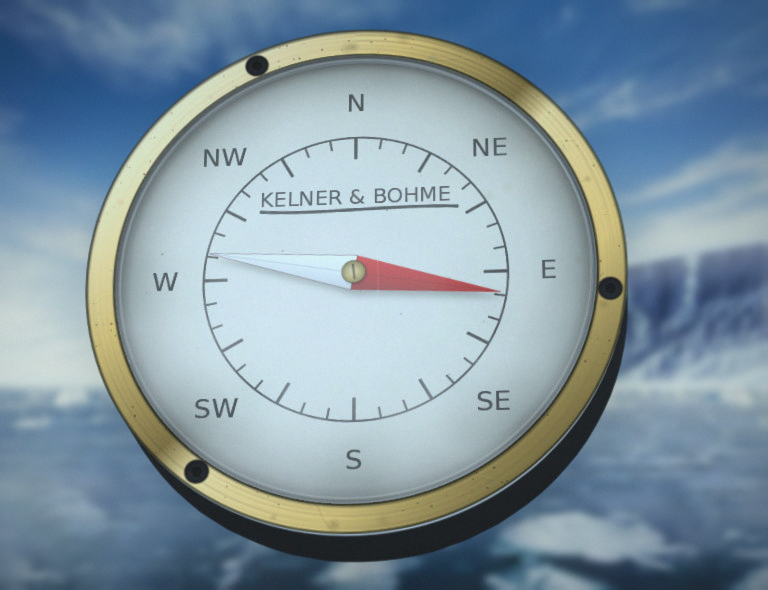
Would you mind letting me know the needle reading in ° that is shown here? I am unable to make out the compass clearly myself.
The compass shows 100 °
